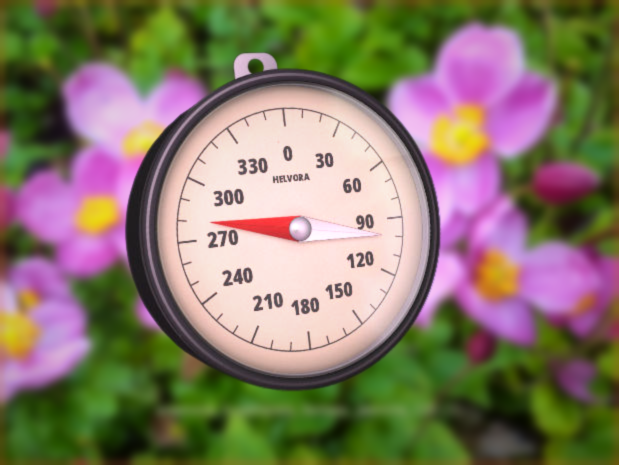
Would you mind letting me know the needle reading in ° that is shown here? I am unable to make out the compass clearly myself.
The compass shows 280 °
